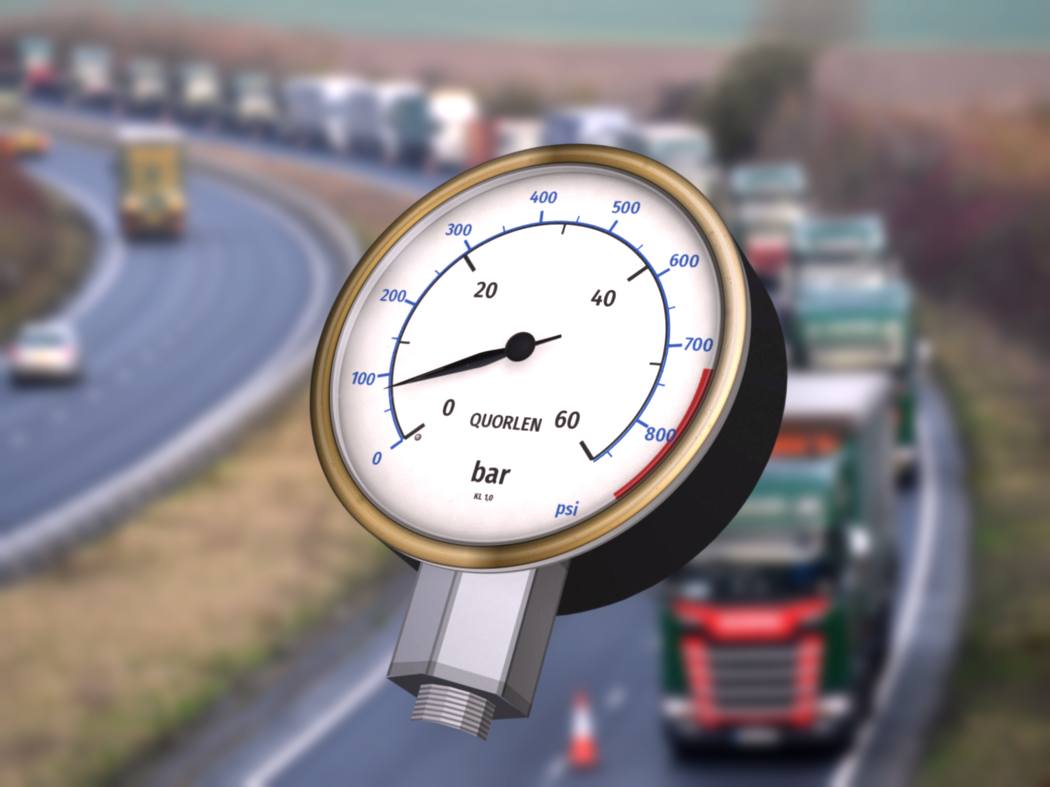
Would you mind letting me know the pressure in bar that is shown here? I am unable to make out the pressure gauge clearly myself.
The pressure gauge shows 5 bar
